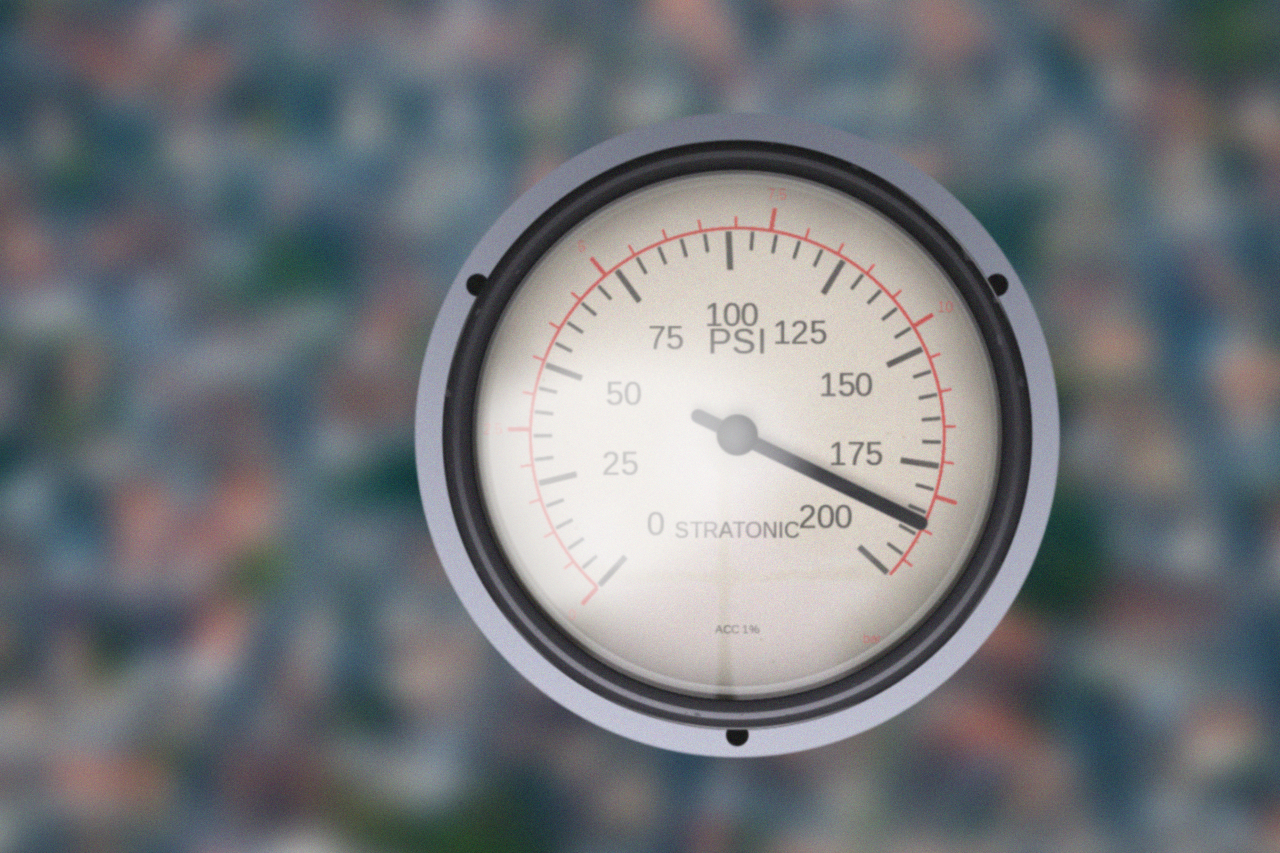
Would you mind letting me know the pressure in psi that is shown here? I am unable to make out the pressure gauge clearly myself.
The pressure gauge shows 187.5 psi
